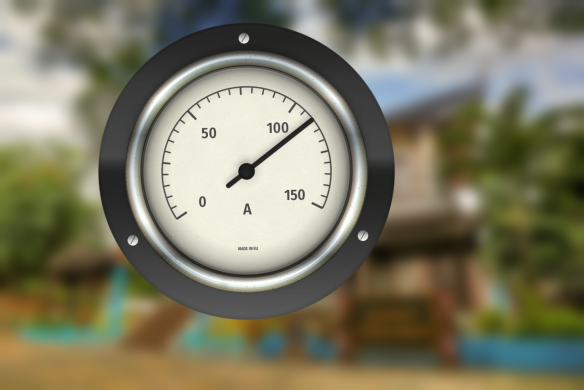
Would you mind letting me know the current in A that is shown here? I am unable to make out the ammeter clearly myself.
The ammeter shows 110 A
